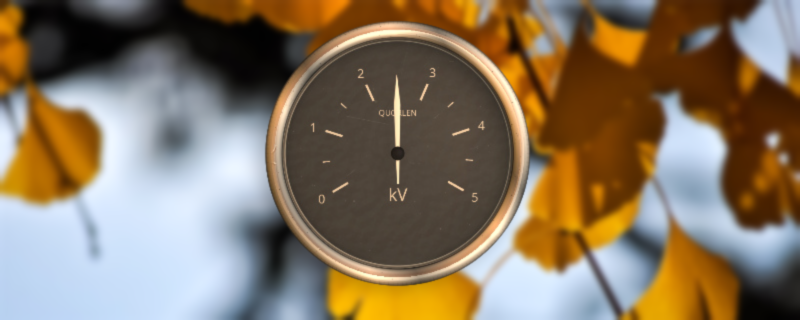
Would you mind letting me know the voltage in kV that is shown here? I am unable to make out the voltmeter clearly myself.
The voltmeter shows 2.5 kV
